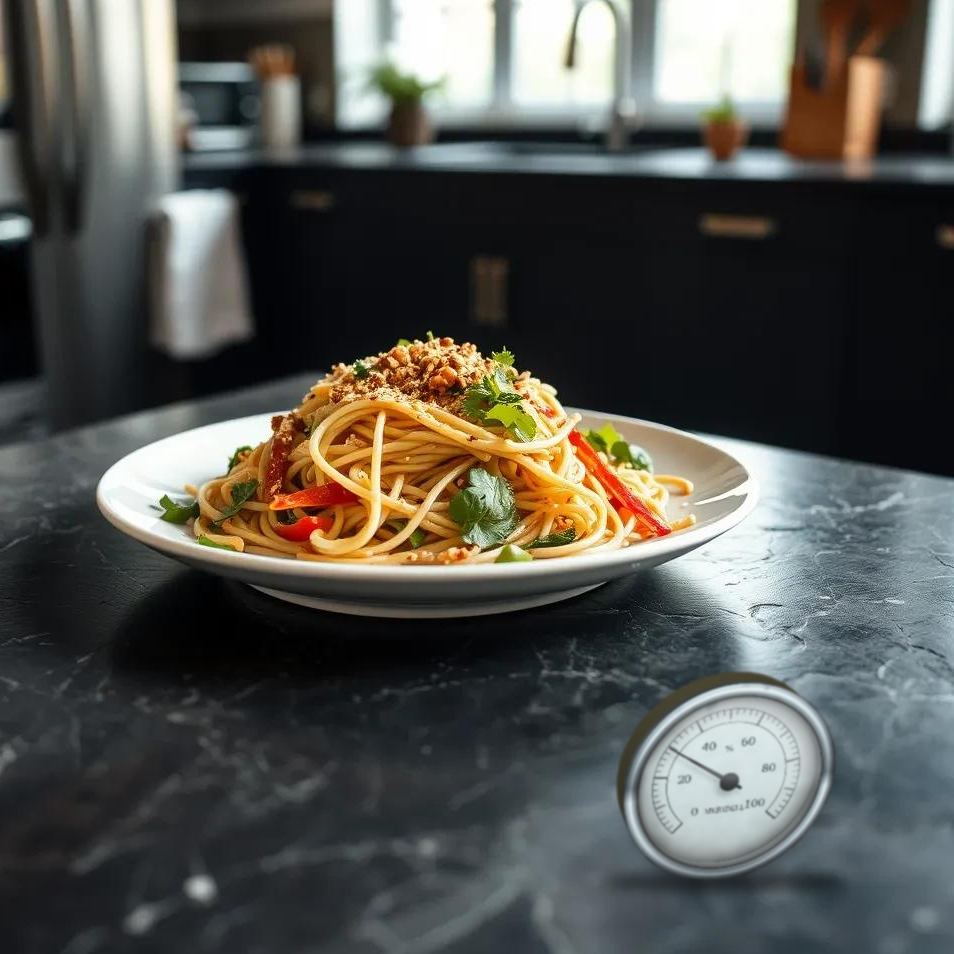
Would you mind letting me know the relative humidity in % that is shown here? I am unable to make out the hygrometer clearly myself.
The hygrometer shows 30 %
